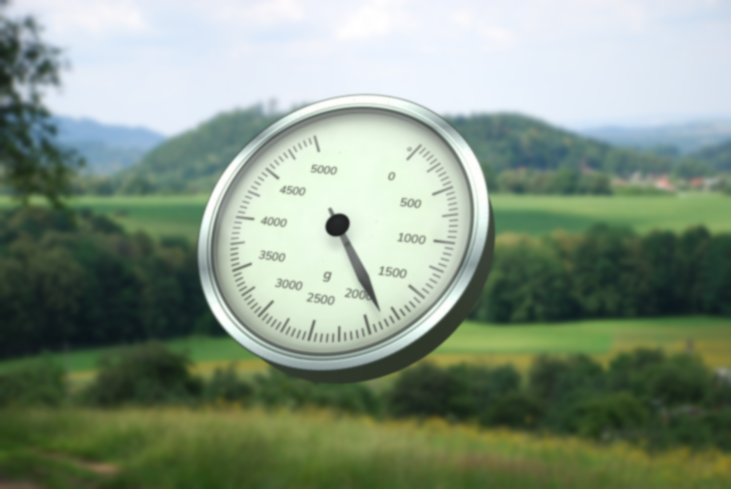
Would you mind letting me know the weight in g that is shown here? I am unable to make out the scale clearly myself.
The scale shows 1850 g
